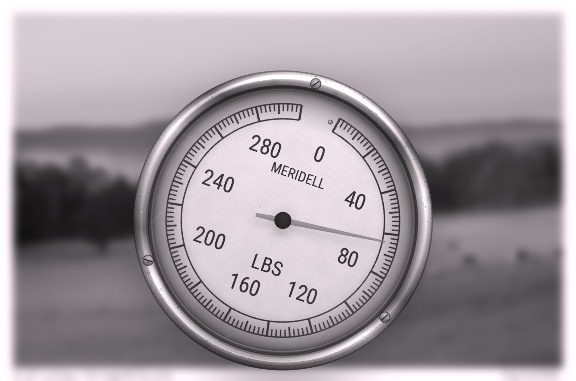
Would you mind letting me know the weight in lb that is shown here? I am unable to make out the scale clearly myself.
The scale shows 64 lb
